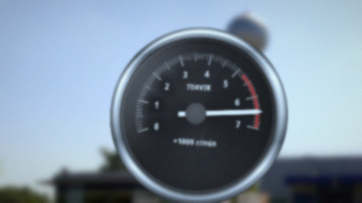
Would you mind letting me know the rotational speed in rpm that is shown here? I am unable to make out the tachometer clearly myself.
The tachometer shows 6500 rpm
